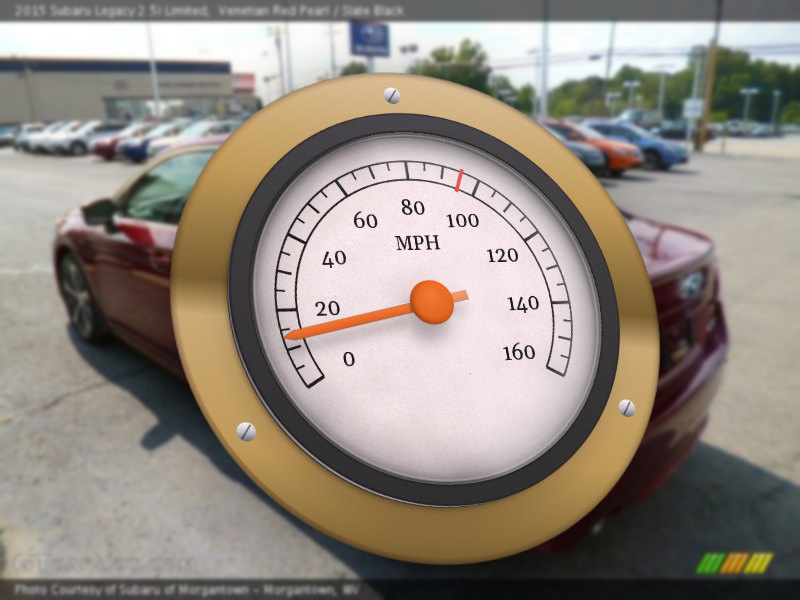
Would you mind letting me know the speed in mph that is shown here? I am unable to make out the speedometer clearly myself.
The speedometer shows 12.5 mph
